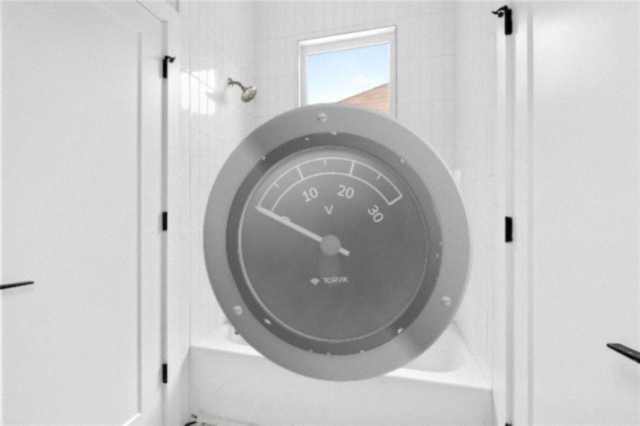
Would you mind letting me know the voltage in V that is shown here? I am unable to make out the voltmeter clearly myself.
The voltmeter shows 0 V
